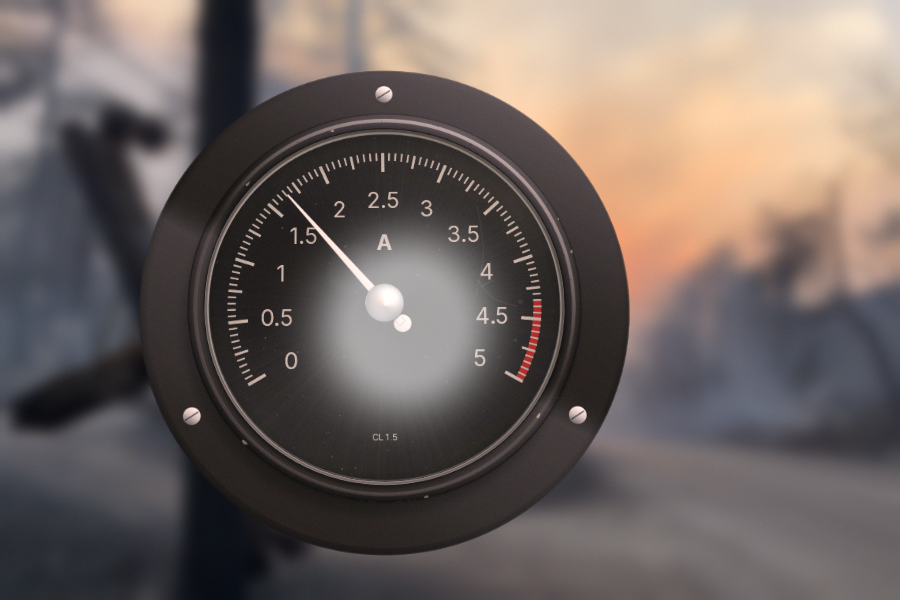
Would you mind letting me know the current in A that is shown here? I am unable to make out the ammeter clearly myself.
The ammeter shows 1.65 A
